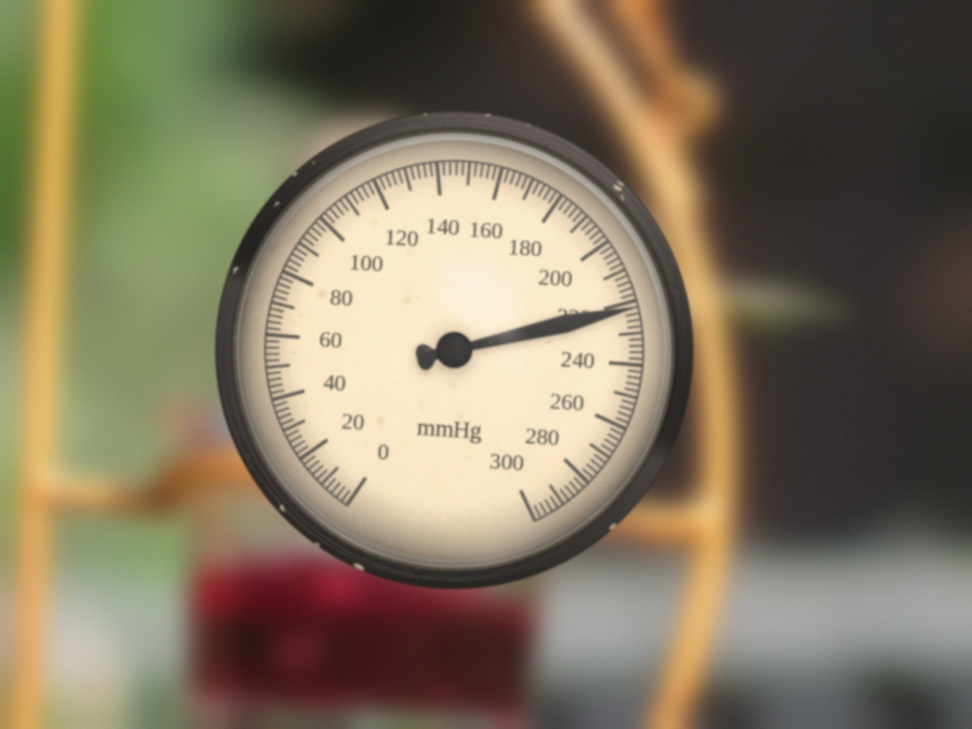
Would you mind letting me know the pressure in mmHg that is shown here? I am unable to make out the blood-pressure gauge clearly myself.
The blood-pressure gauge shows 222 mmHg
